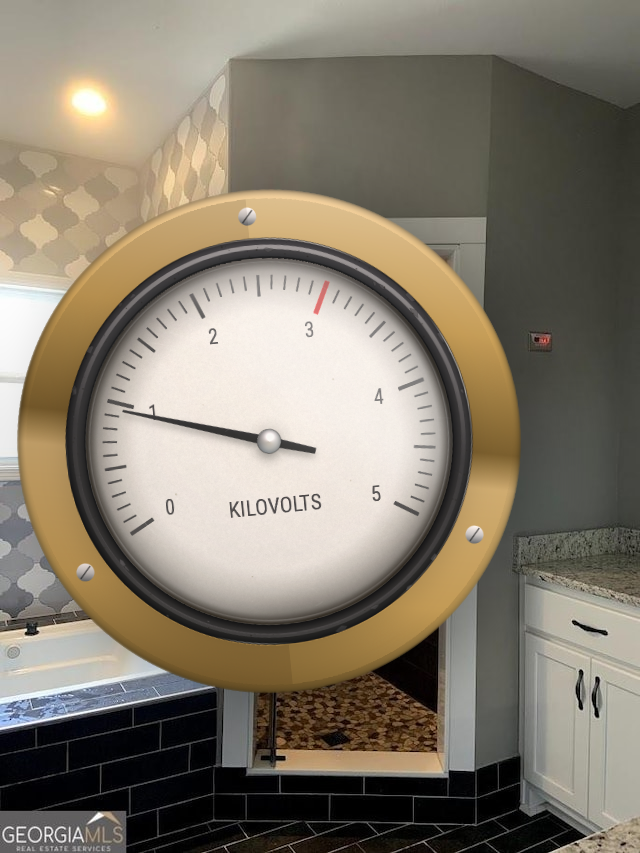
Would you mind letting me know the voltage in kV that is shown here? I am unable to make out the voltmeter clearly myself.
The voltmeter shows 0.95 kV
